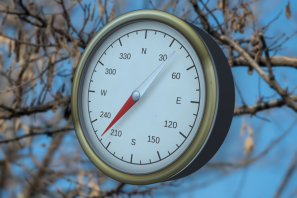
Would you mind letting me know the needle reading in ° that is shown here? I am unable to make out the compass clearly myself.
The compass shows 220 °
